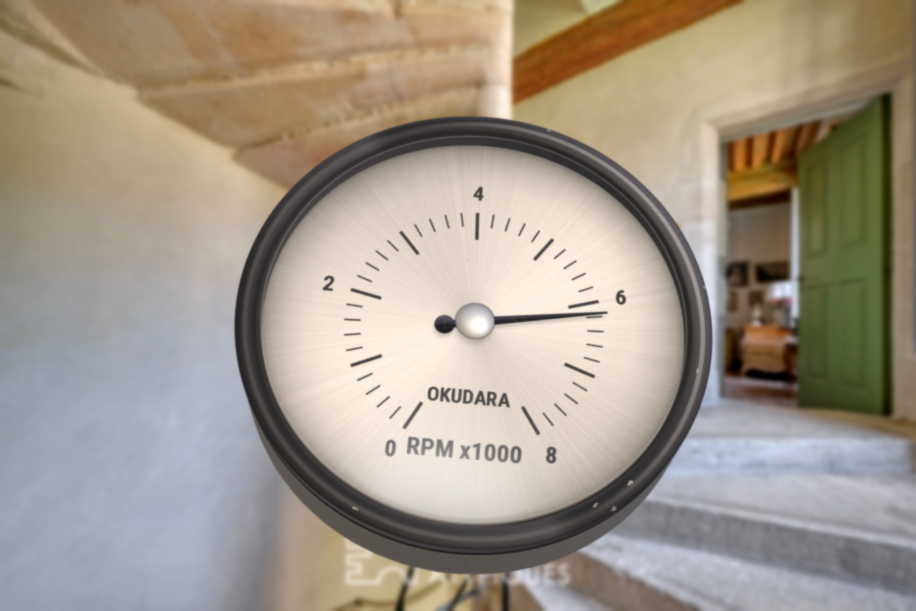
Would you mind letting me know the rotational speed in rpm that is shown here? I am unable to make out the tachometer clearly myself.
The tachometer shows 6200 rpm
